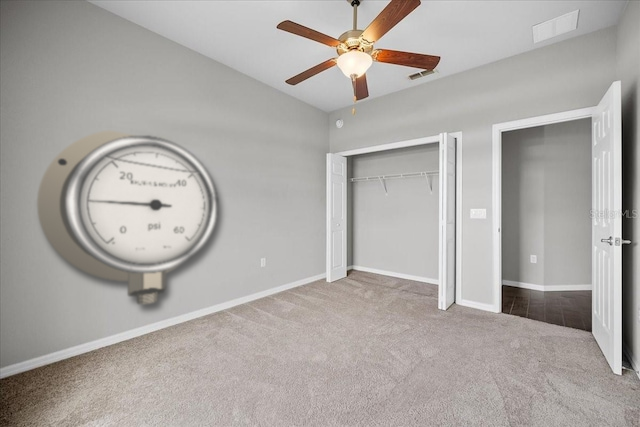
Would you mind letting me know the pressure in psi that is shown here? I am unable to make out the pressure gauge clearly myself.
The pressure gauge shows 10 psi
